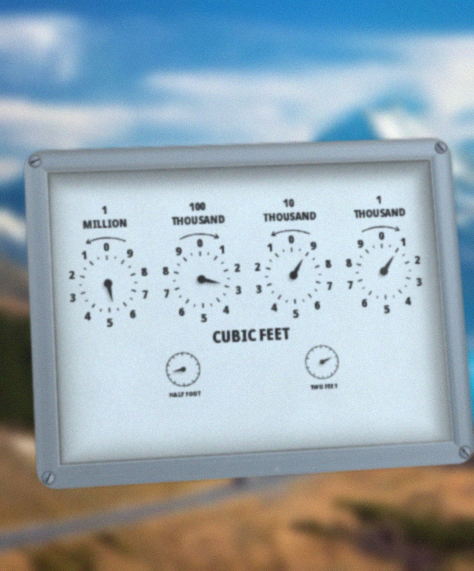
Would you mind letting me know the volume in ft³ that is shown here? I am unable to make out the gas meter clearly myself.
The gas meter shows 529100 ft³
